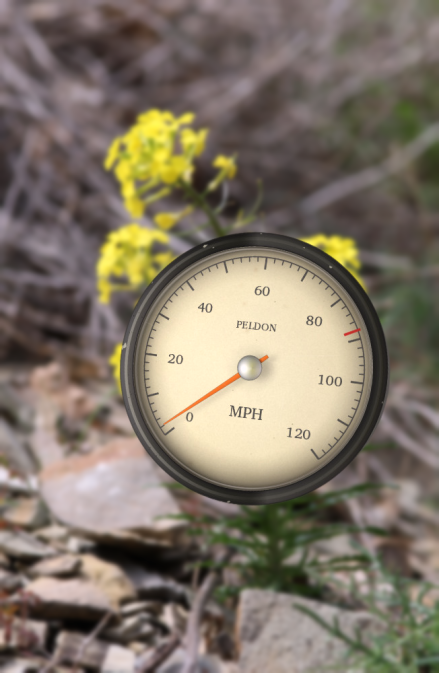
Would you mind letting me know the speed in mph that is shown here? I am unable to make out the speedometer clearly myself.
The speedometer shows 2 mph
